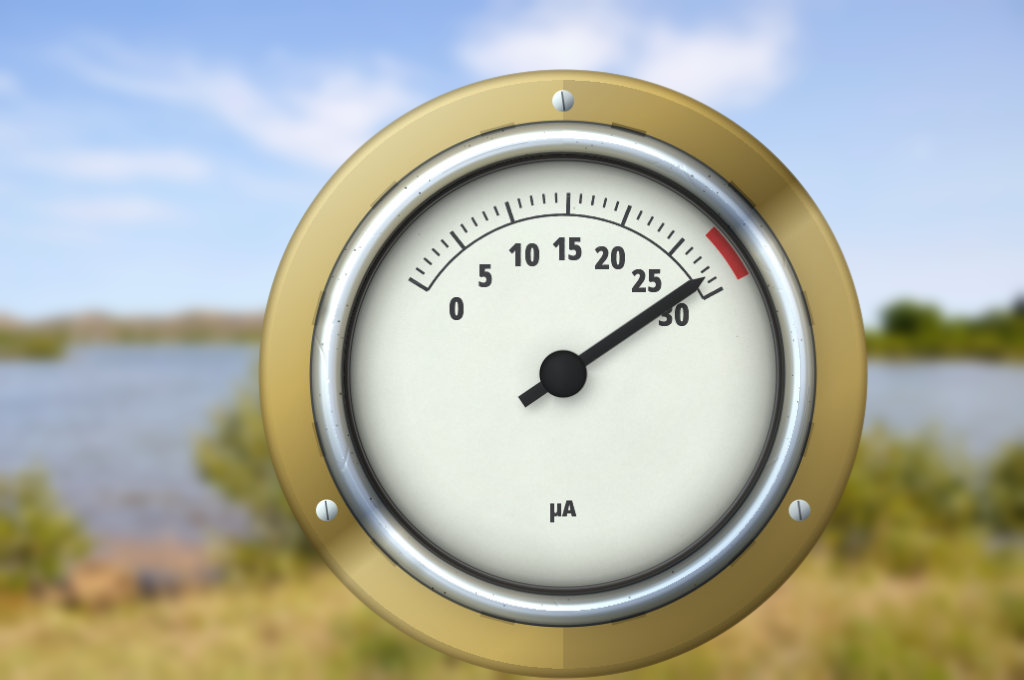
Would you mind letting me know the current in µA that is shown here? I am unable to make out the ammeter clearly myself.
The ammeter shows 28.5 µA
